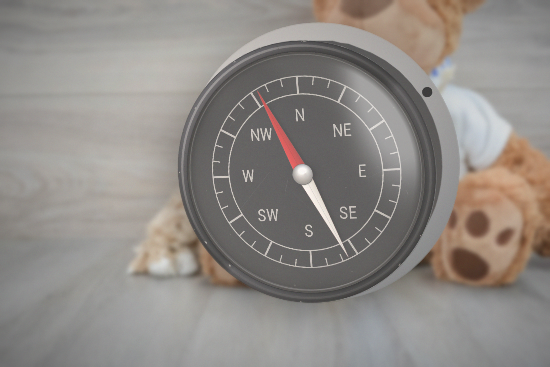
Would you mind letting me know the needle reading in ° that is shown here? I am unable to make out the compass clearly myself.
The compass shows 335 °
